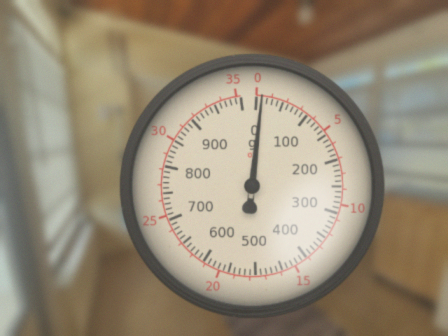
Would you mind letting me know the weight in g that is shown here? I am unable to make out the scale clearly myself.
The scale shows 10 g
